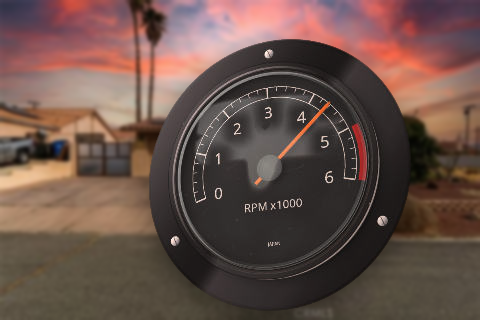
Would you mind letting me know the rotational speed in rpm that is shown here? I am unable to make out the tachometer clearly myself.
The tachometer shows 4400 rpm
